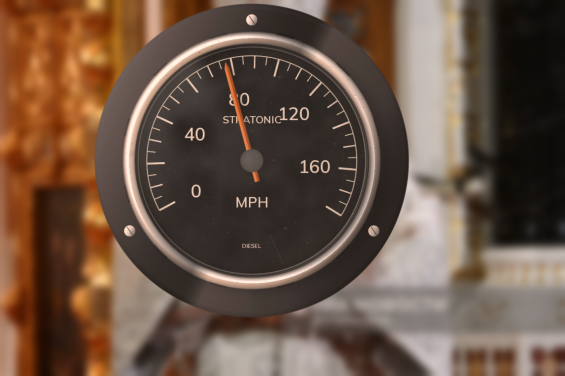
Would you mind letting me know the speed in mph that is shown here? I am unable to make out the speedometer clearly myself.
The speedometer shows 77.5 mph
